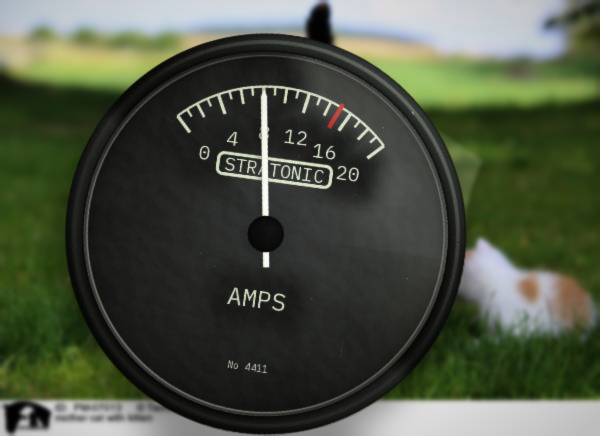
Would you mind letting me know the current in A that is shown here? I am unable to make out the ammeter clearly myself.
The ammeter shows 8 A
